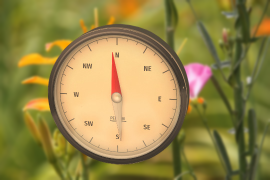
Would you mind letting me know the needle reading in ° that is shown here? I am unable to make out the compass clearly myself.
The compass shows 355 °
